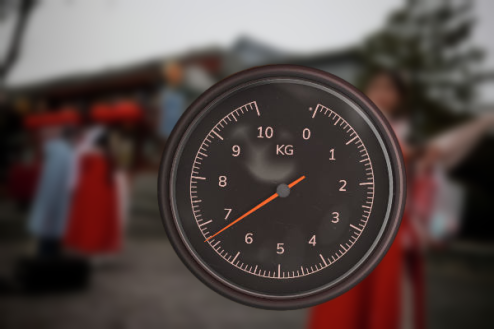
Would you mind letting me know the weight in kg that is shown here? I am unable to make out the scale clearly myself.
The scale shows 6.7 kg
